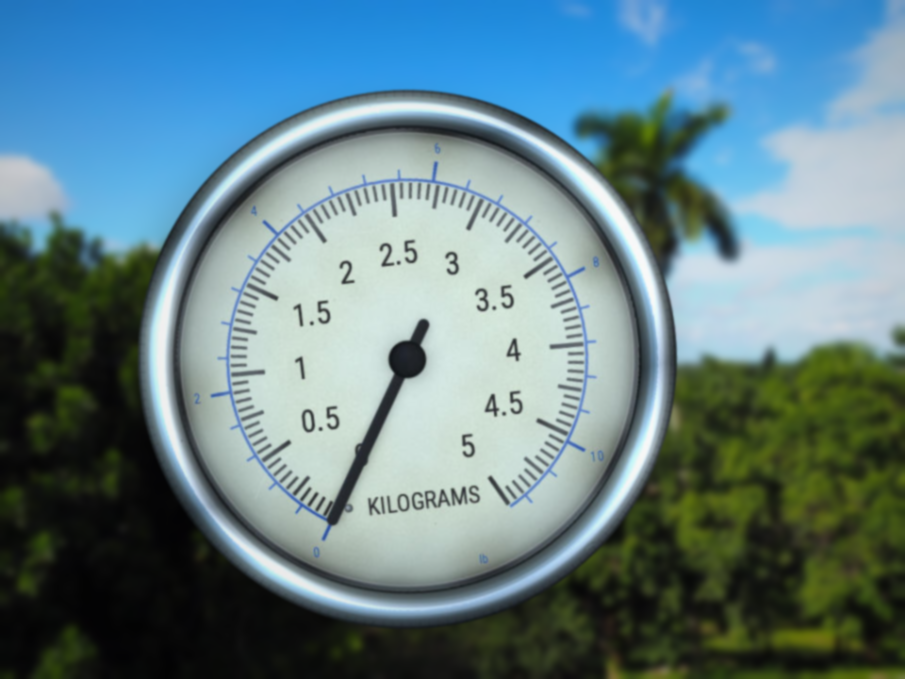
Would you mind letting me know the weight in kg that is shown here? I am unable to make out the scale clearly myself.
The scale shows 0 kg
